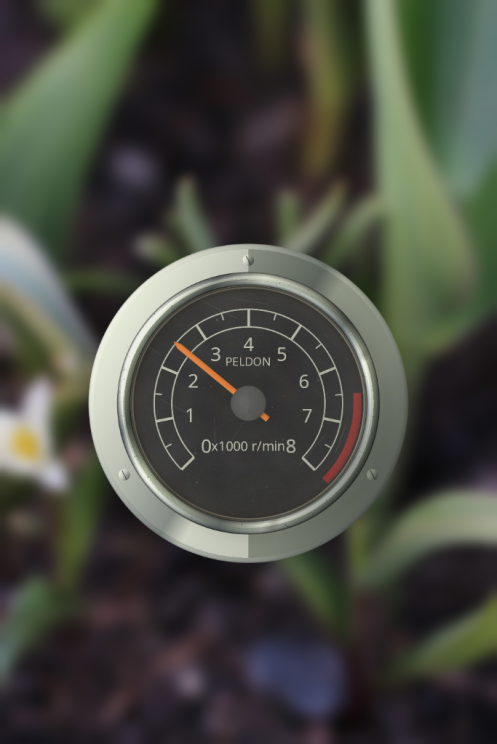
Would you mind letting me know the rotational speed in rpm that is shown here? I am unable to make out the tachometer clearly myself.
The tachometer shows 2500 rpm
